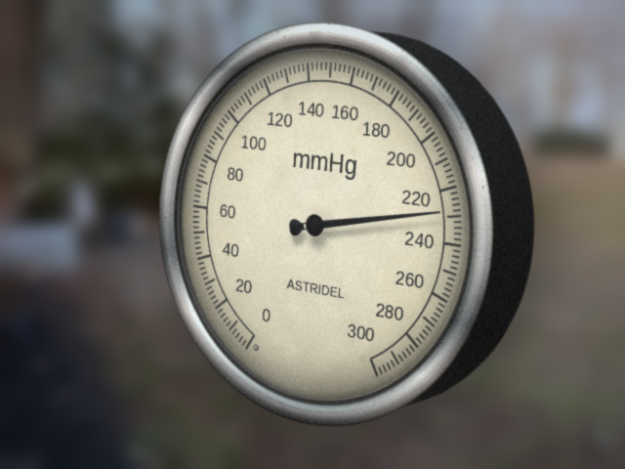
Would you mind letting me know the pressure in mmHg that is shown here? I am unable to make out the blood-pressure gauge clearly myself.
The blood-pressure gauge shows 228 mmHg
